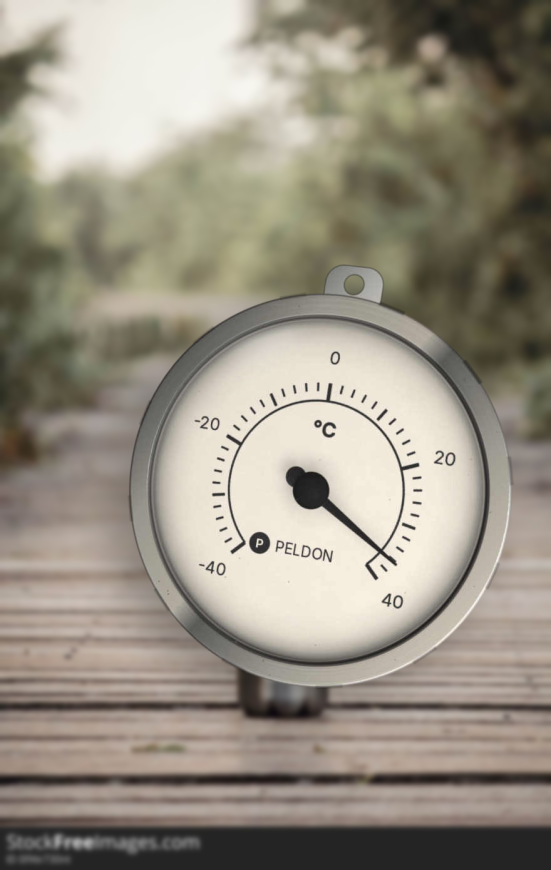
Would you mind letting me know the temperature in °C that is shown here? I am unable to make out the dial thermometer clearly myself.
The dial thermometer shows 36 °C
